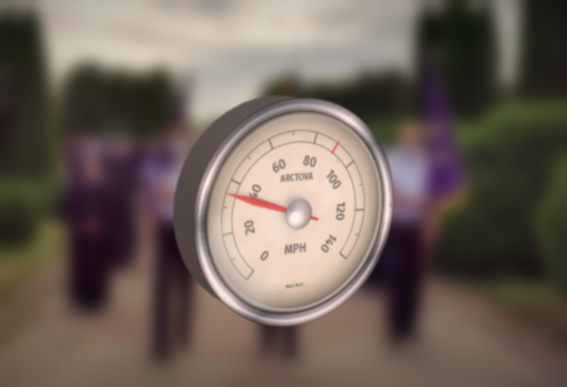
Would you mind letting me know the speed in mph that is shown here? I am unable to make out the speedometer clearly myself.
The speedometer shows 35 mph
